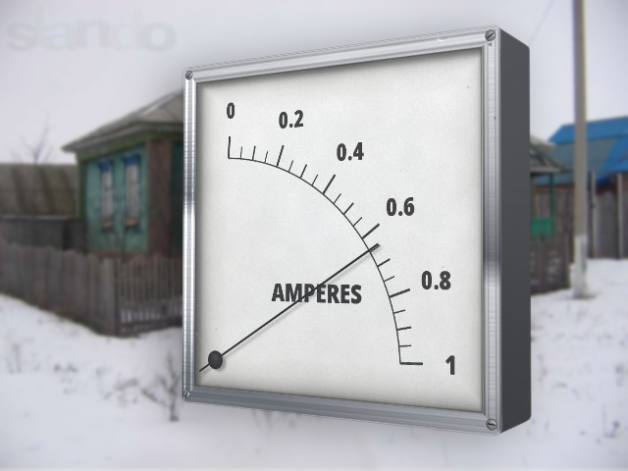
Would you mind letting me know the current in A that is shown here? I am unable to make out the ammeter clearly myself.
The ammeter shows 0.65 A
